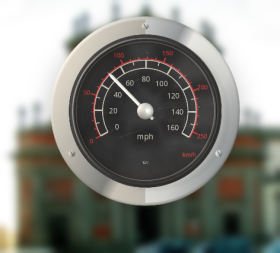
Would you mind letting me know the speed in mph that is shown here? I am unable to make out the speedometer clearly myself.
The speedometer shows 50 mph
